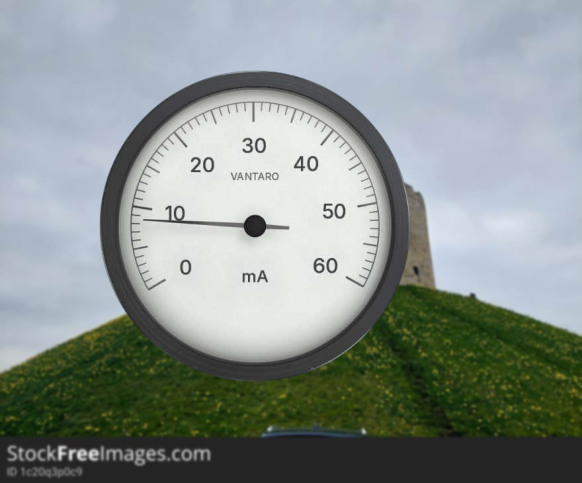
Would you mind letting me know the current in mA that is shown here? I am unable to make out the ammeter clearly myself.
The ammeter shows 8.5 mA
